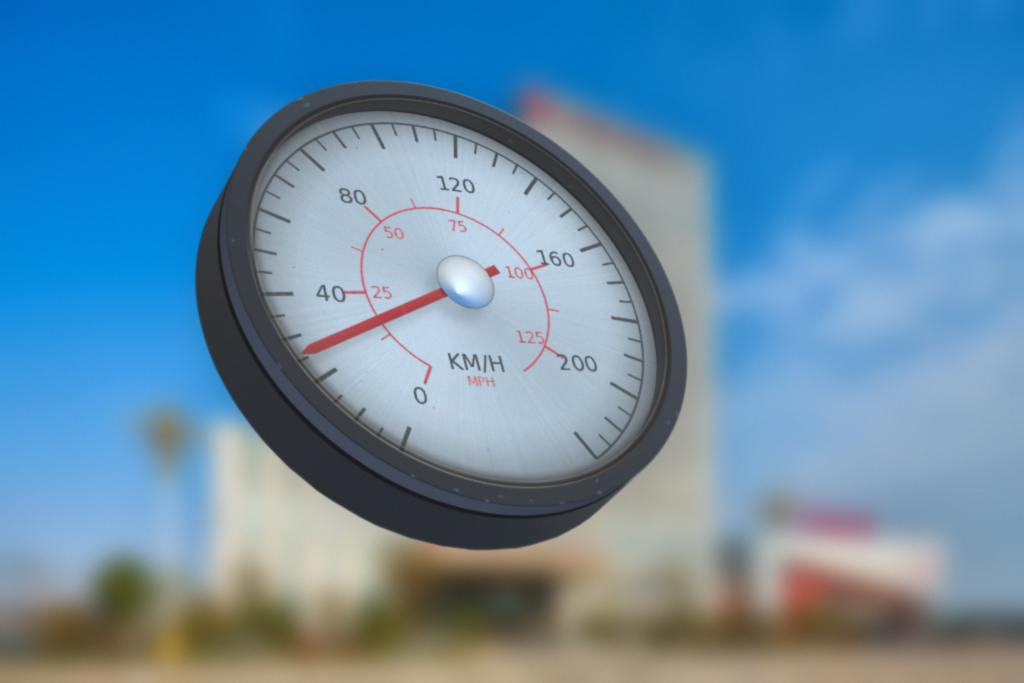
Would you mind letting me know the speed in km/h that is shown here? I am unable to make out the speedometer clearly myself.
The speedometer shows 25 km/h
